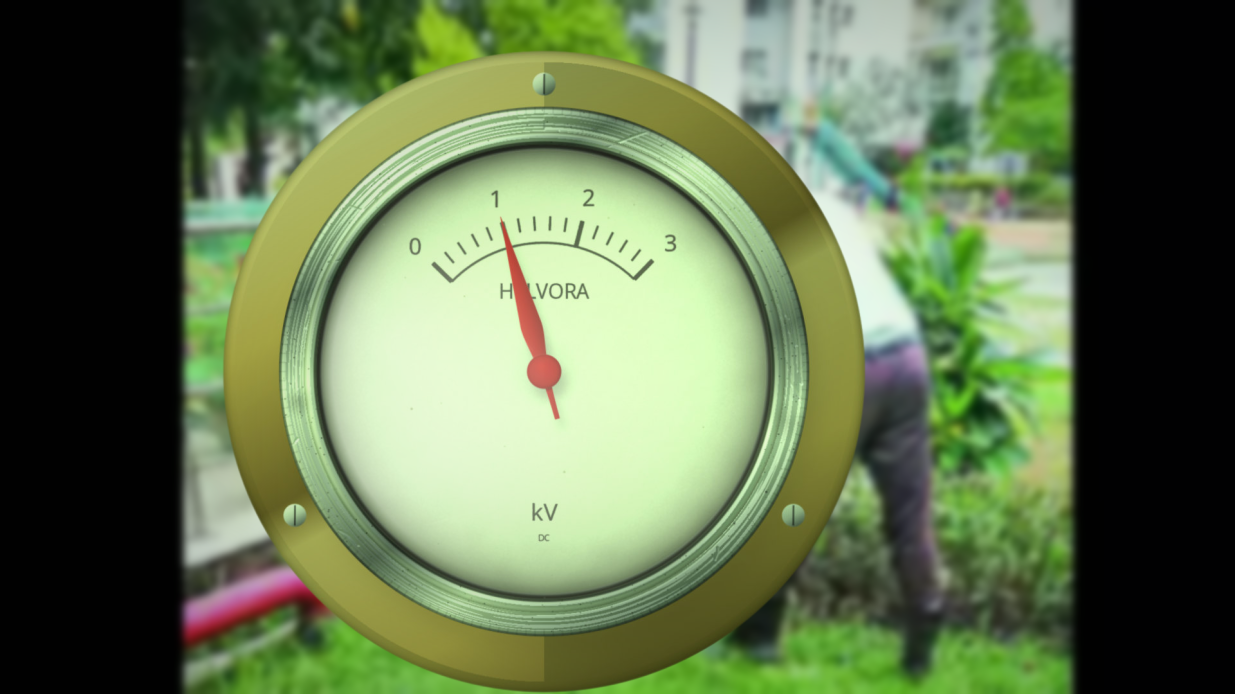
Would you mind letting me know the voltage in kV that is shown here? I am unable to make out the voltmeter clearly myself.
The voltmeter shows 1 kV
